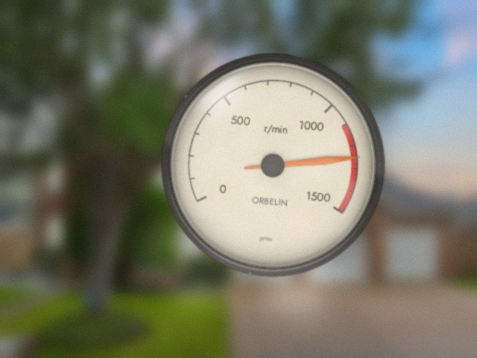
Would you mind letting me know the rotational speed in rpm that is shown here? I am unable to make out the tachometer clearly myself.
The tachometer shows 1250 rpm
